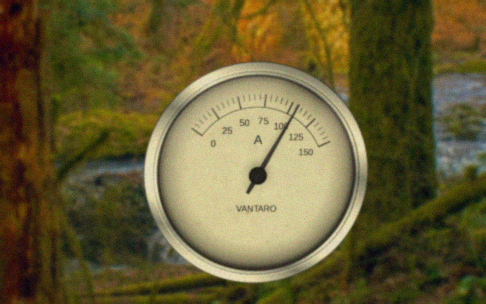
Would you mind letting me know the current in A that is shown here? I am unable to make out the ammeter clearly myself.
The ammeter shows 105 A
